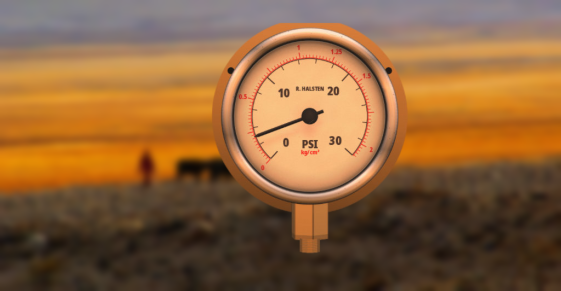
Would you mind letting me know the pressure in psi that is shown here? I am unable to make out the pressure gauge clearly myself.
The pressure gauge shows 3 psi
